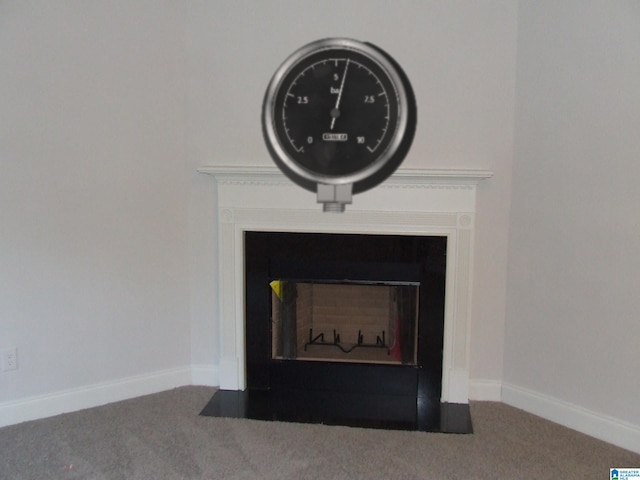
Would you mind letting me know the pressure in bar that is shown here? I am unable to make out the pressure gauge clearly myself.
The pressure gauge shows 5.5 bar
